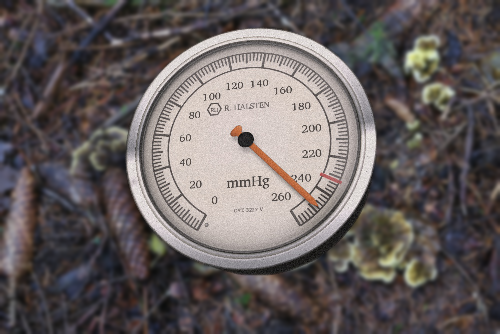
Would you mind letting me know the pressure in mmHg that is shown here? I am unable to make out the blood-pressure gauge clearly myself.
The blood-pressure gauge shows 248 mmHg
